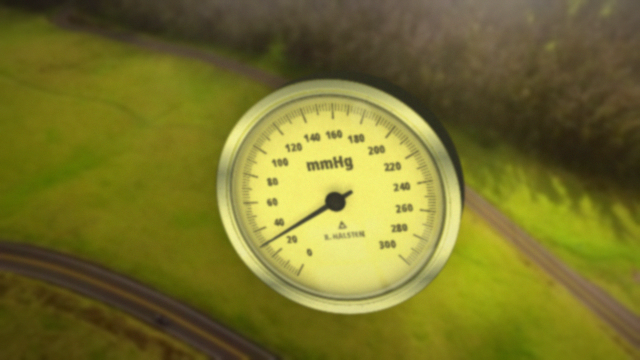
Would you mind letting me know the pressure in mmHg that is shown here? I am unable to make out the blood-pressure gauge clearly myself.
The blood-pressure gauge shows 30 mmHg
